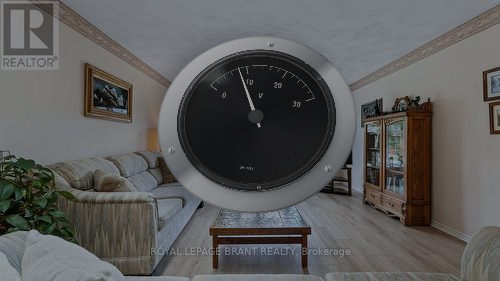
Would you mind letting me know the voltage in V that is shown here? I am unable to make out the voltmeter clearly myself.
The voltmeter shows 8 V
